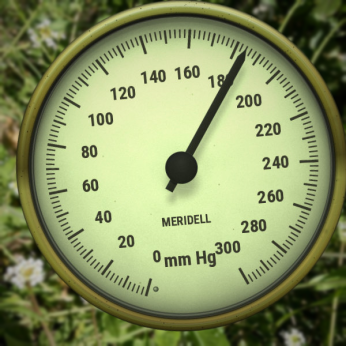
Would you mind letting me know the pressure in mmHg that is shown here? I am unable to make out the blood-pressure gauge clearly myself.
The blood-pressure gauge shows 184 mmHg
